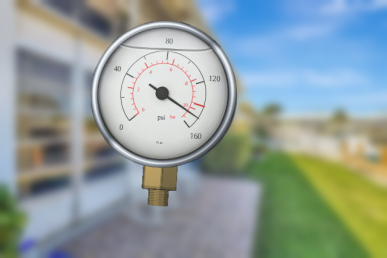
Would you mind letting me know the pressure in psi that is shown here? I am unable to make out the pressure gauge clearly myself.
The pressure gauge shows 150 psi
